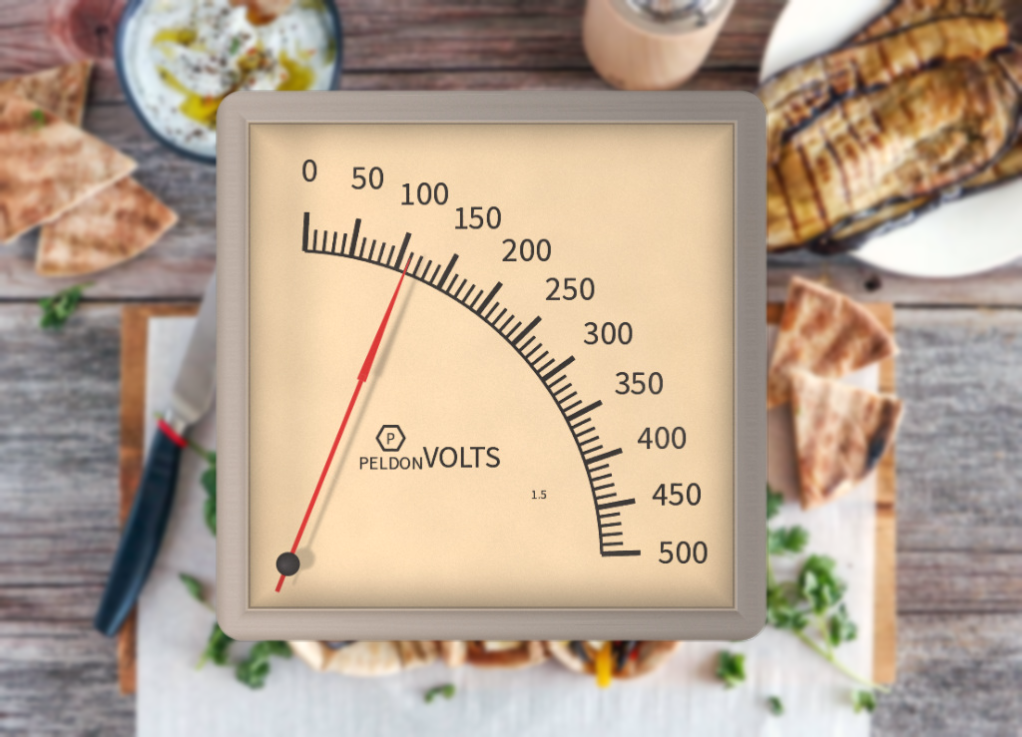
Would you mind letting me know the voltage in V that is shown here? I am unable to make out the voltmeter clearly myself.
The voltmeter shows 110 V
